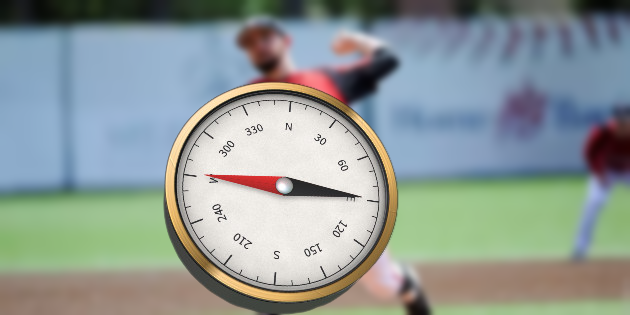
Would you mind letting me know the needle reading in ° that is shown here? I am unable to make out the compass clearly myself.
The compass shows 270 °
